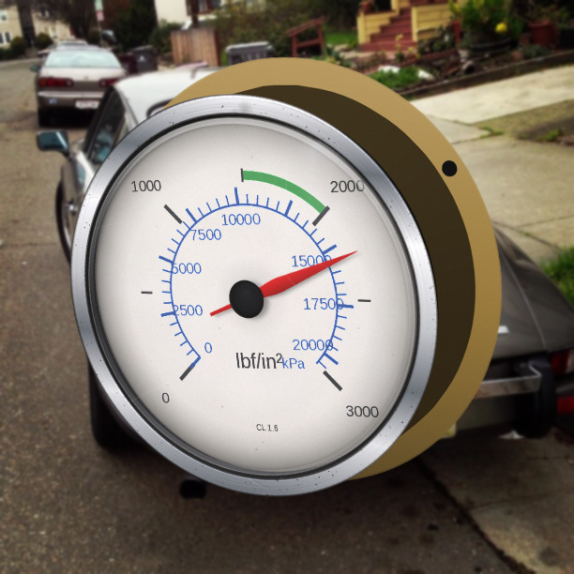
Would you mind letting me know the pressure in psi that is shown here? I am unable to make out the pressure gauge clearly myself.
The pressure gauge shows 2250 psi
